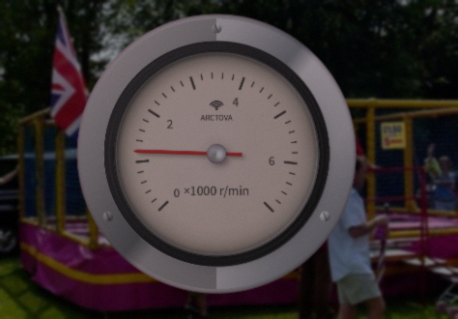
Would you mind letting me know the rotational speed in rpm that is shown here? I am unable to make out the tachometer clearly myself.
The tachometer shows 1200 rpm
